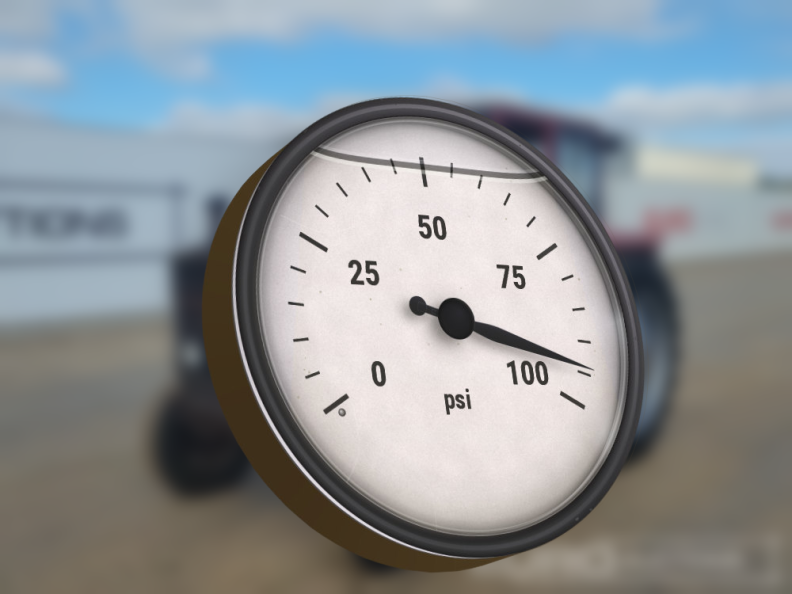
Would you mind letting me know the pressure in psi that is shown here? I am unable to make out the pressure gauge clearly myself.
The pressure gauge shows 95 psi
